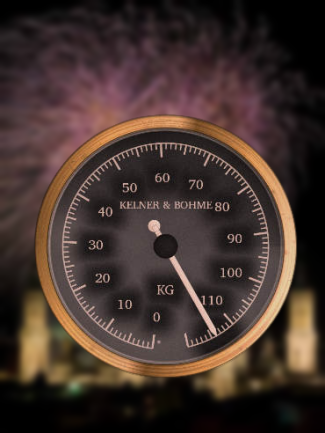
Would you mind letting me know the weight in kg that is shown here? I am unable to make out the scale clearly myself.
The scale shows 114 kg
